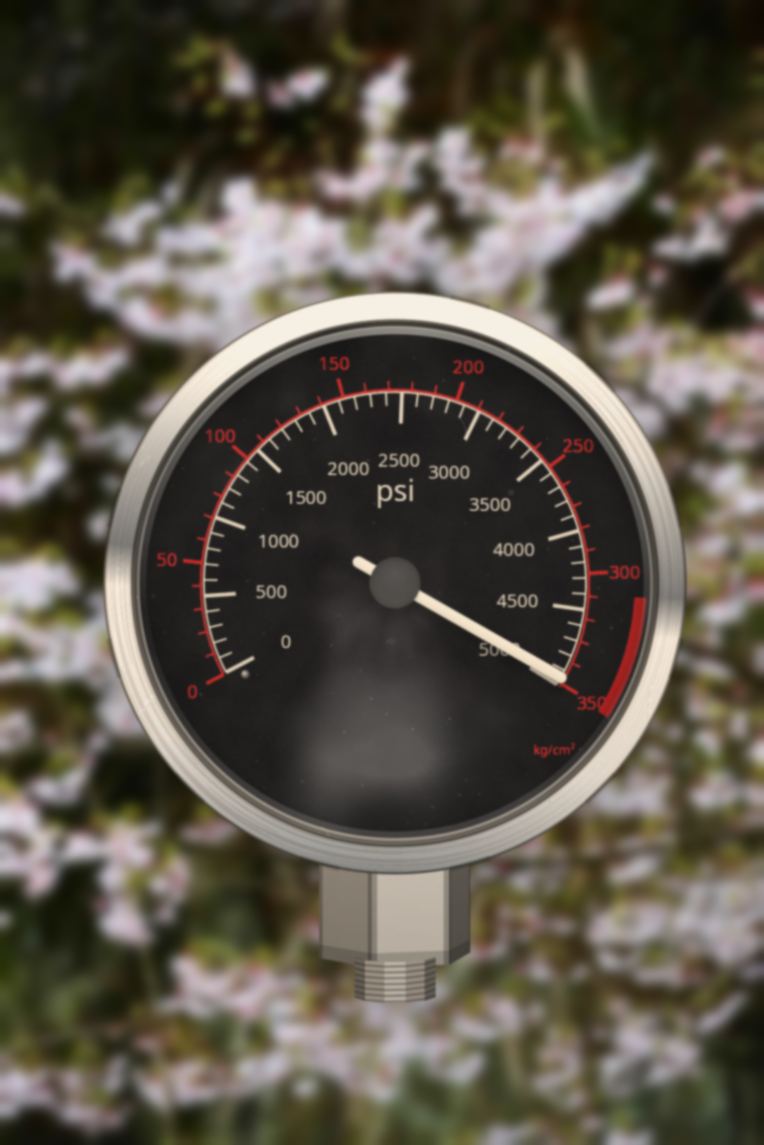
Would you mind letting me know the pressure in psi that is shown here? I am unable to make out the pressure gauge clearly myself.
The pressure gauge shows 4950 psi
